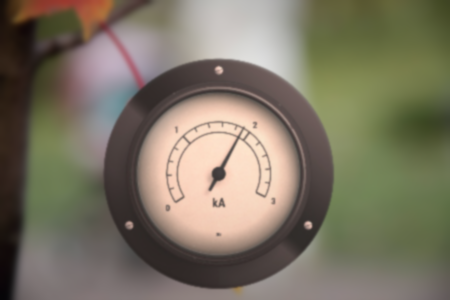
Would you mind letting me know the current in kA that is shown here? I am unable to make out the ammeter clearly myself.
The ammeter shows 1.9 kA
